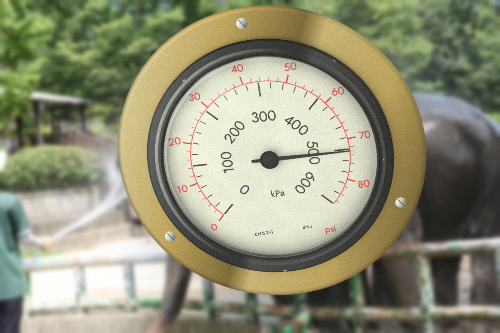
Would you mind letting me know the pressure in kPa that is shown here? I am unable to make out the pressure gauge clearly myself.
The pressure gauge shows 500 kPa
